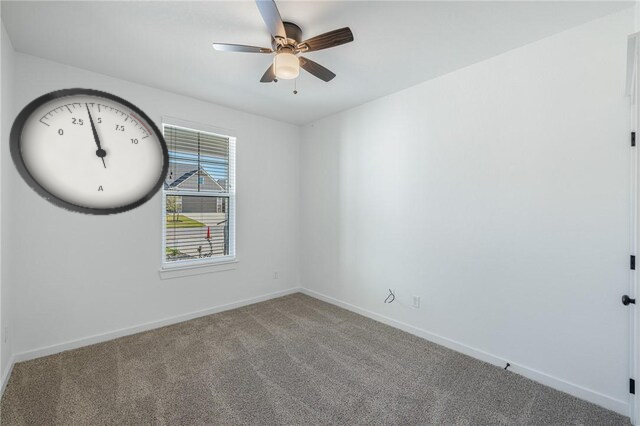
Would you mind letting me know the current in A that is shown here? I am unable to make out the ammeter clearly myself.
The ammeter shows 4 A
